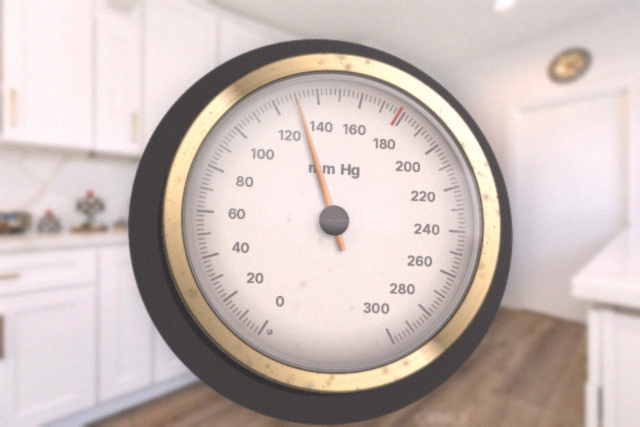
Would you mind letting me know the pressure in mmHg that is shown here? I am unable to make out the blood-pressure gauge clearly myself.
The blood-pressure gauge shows 130 mmHg
